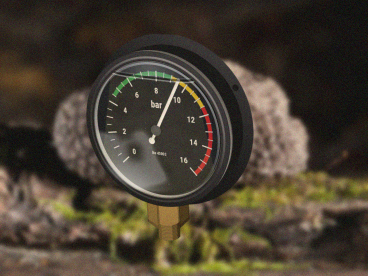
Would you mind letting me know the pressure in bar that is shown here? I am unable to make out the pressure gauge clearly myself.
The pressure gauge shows 9.5 bar
